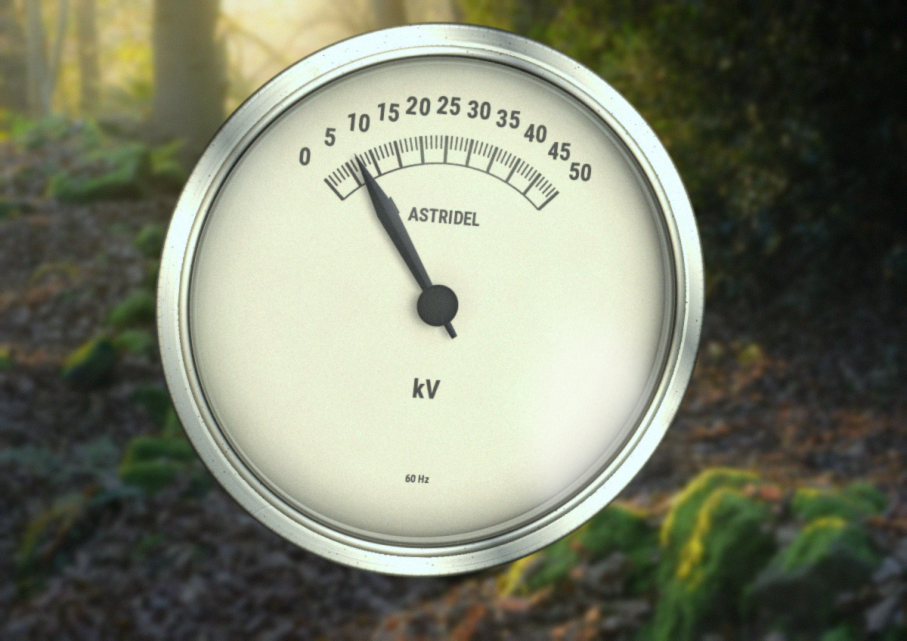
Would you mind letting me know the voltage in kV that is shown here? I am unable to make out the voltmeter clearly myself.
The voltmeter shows 7 kV
